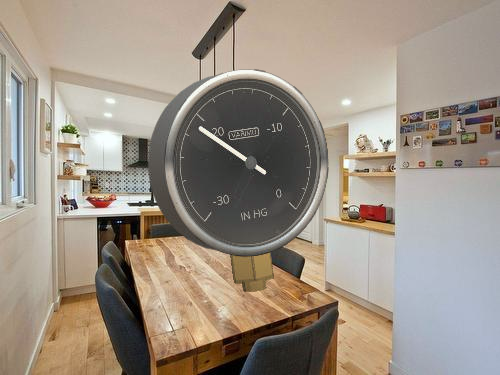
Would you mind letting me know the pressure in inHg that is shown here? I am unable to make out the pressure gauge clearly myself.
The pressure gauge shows -21 inHg
